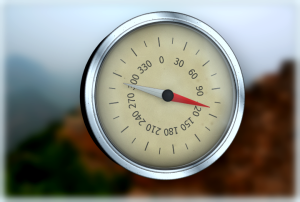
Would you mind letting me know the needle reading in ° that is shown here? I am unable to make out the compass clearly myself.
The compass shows 112.5 °
